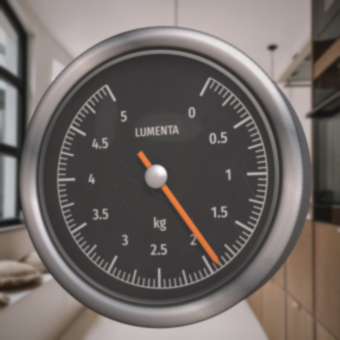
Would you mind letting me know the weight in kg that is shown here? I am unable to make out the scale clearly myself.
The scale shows 1.9 kg
